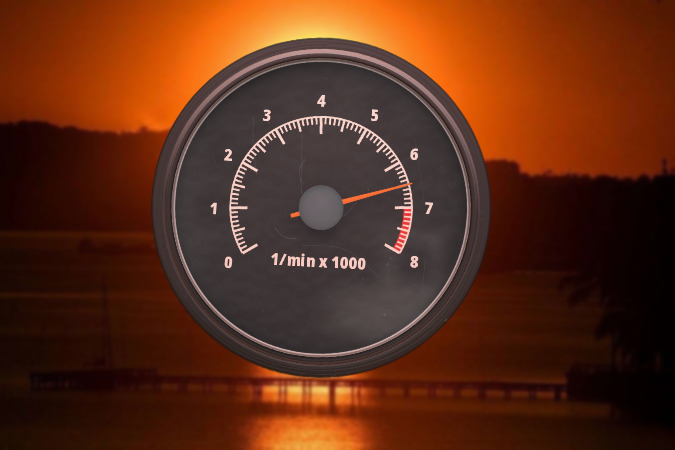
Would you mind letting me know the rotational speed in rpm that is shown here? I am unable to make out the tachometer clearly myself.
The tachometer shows 6500 rpm
